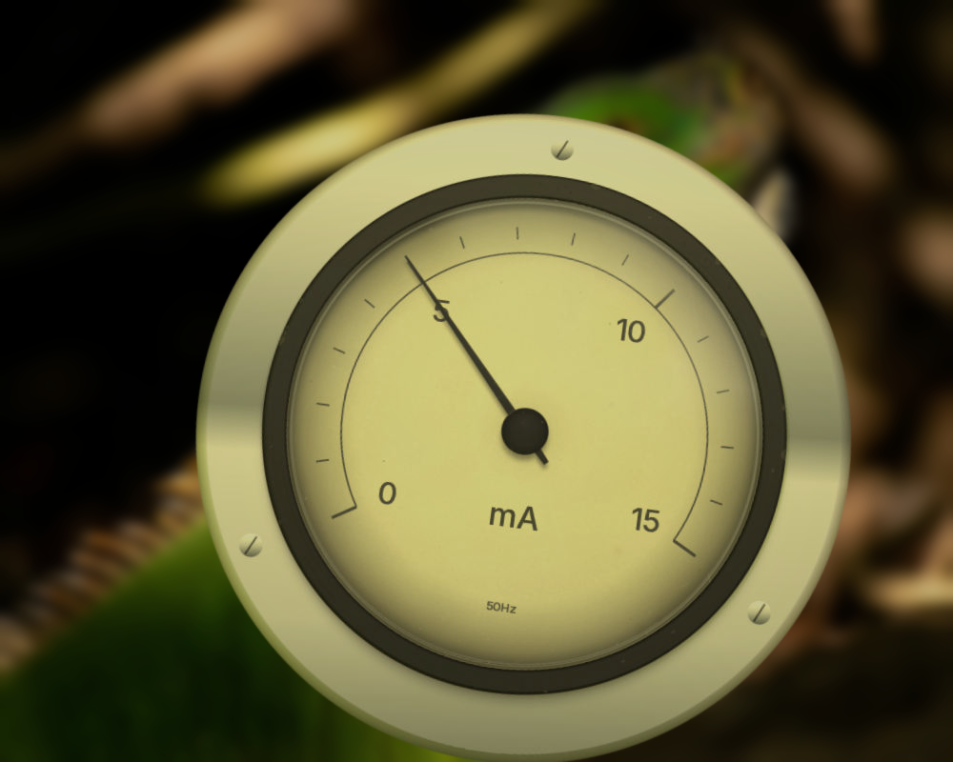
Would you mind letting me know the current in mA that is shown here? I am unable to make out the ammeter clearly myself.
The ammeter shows 5 mA
